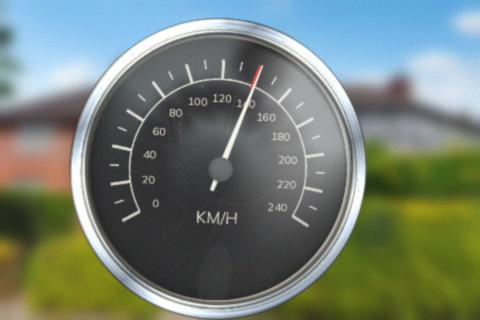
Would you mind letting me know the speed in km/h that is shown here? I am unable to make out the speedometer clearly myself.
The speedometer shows 140 km/h
